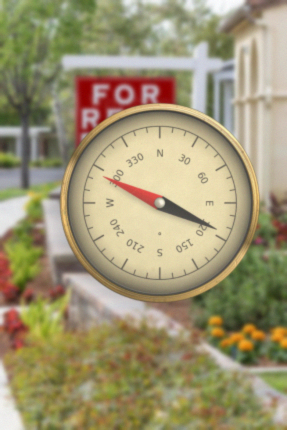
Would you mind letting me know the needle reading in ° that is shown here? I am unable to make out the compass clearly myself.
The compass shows 295 °
